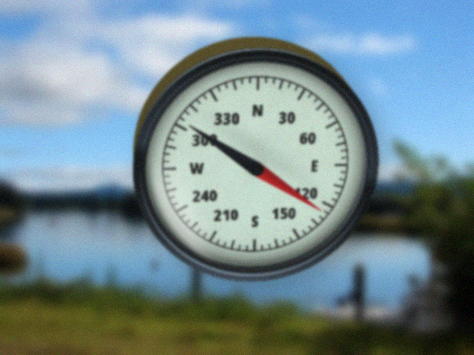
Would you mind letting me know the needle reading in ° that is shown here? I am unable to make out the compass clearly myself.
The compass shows 125 °
